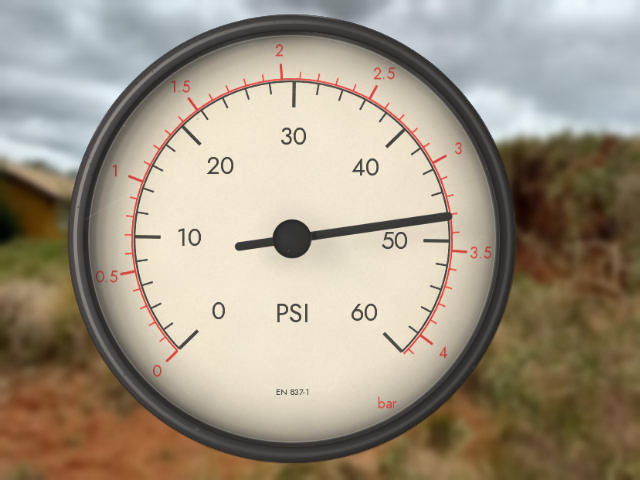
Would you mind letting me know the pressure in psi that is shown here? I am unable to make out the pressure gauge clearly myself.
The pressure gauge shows 48 psi
